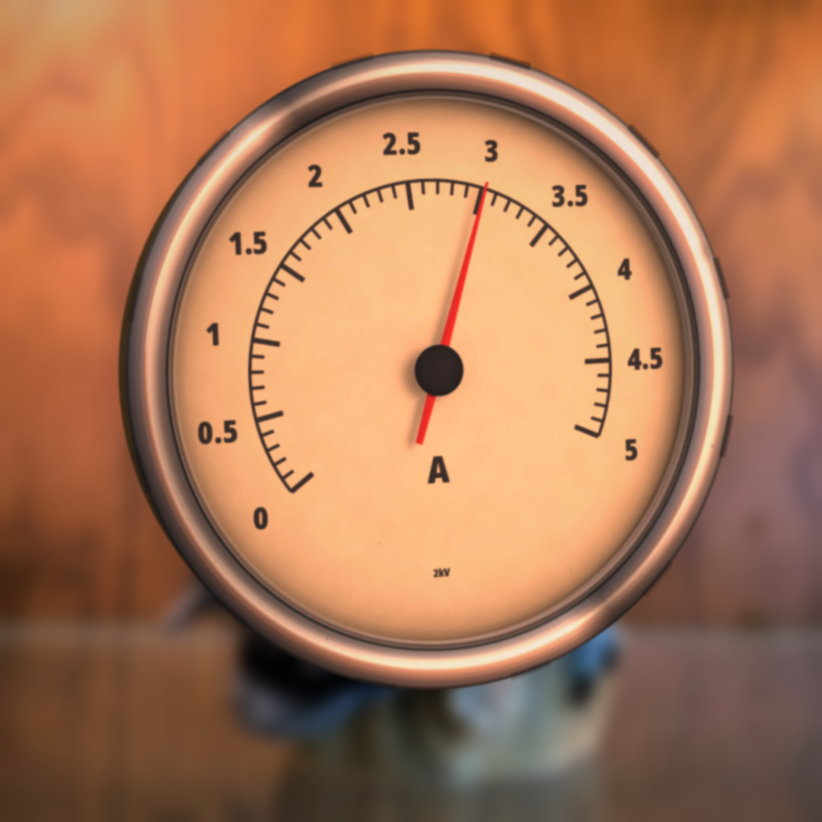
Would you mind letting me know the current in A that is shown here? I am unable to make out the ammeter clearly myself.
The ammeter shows 3 A
